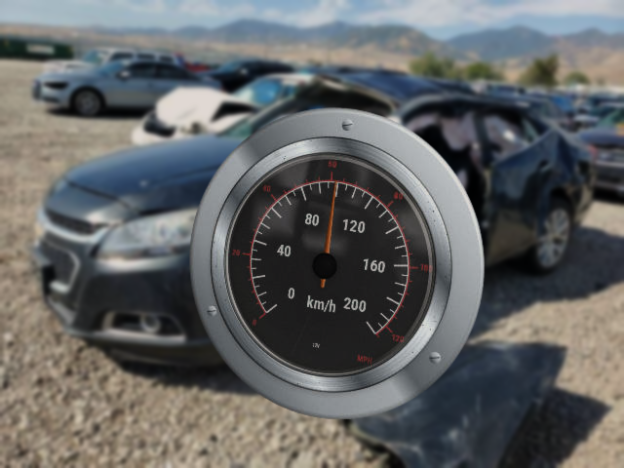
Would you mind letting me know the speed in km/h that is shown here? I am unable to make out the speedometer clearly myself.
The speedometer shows 100 km/h
